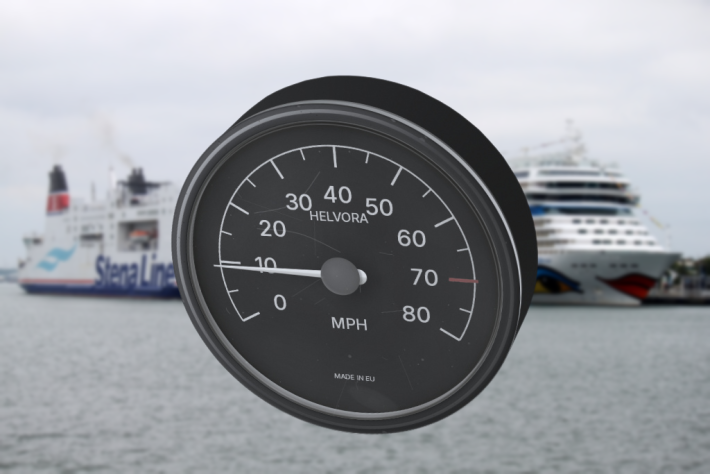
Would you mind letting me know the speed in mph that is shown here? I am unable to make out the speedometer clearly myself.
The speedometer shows 10 mph
